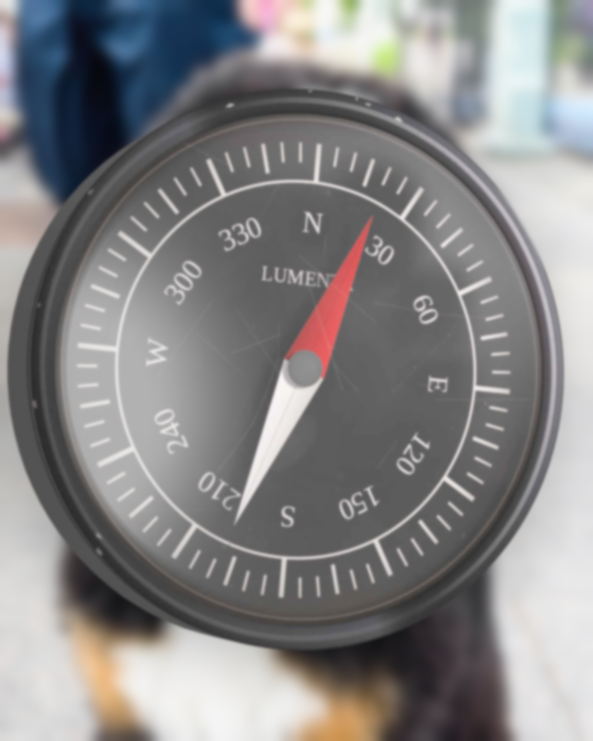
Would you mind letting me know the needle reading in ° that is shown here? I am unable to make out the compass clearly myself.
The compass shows 20 °
